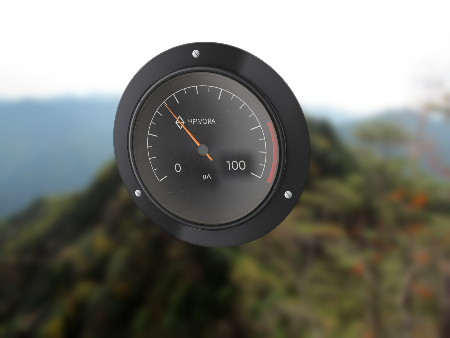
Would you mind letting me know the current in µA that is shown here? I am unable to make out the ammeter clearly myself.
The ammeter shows 35 µA
